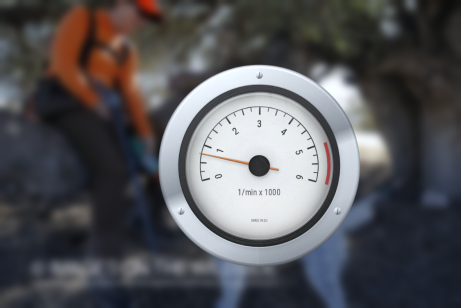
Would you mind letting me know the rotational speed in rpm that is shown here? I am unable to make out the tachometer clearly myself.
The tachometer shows 750 rpm
